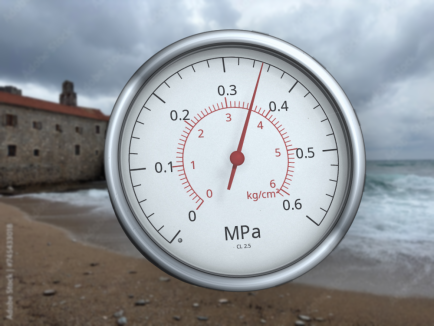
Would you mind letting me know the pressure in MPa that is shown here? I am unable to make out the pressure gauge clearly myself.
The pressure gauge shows 0.35 MPa
